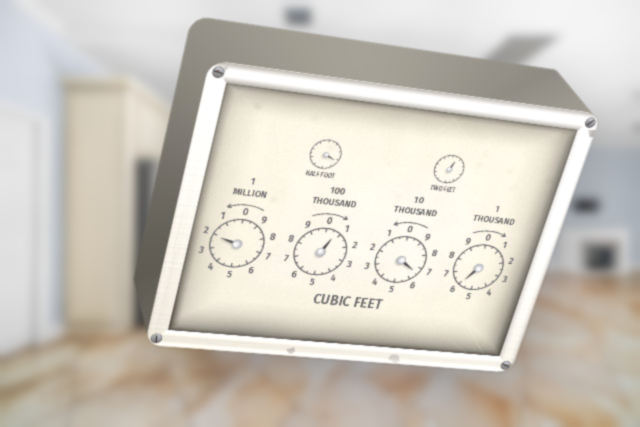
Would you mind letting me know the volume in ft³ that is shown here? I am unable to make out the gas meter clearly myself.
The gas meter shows 206600 ft³
